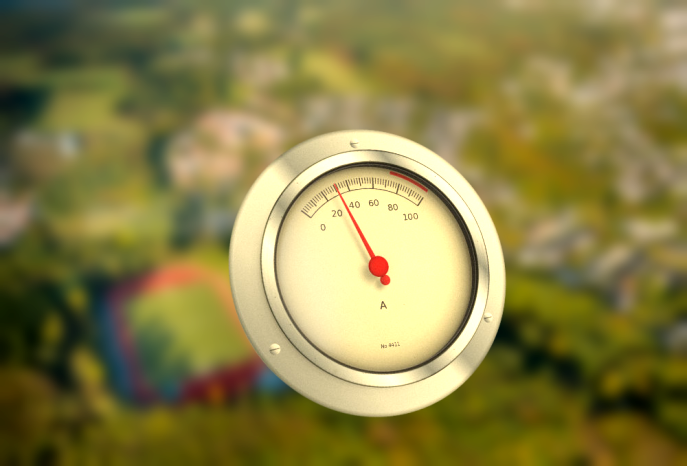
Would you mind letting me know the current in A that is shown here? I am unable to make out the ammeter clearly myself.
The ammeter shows 30 A
